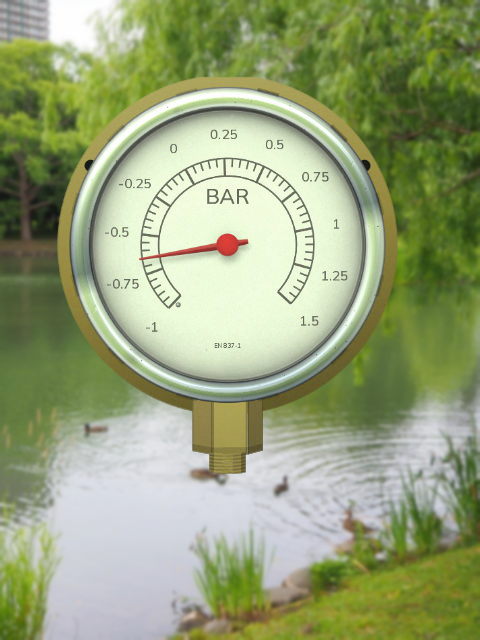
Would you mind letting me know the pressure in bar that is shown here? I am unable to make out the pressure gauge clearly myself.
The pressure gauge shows -0.65 bar
